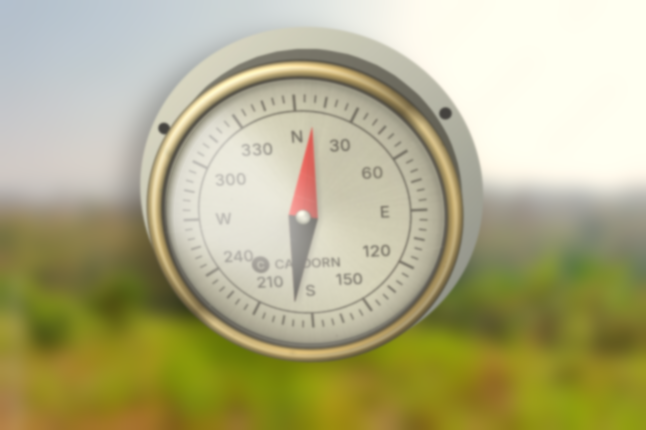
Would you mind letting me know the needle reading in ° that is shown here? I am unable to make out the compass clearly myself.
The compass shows 10 °
